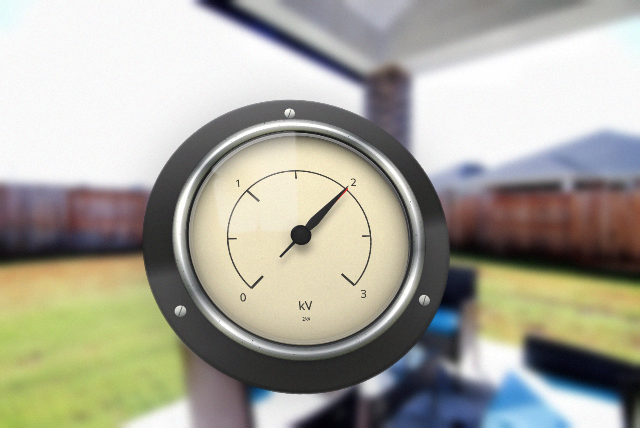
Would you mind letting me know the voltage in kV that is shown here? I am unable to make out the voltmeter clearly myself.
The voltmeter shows 2 kV
